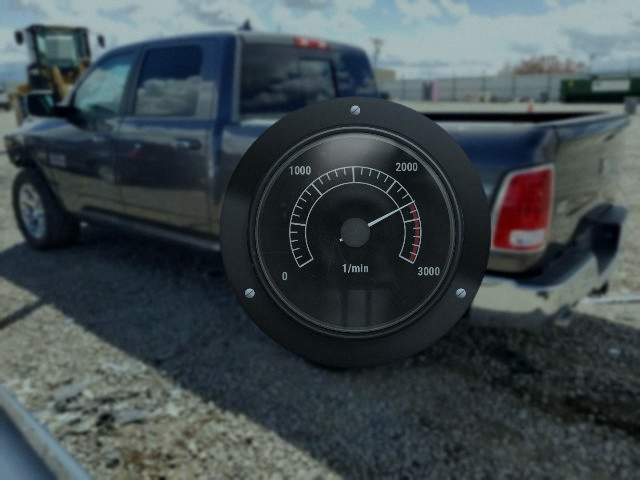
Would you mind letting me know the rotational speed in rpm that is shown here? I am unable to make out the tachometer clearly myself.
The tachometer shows 2300 rpm
